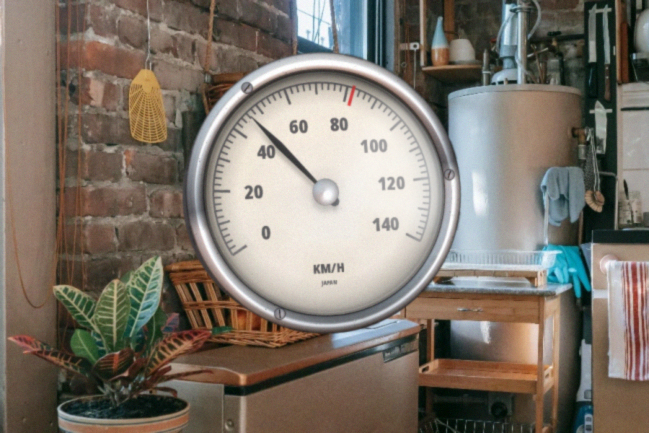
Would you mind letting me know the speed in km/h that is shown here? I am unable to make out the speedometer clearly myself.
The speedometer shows 46 km/h
